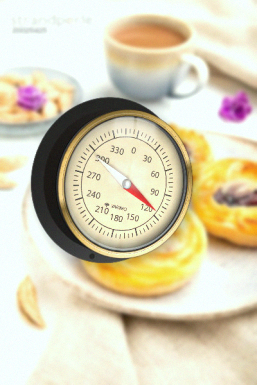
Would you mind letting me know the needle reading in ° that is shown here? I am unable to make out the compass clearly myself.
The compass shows 115 °
